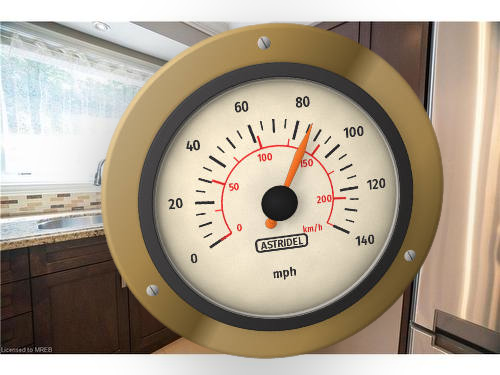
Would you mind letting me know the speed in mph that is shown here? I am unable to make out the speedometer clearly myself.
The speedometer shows 85 mph
